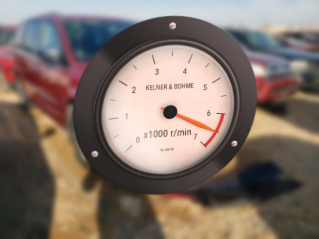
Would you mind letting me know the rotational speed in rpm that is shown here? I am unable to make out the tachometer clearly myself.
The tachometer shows 6500 rpm
